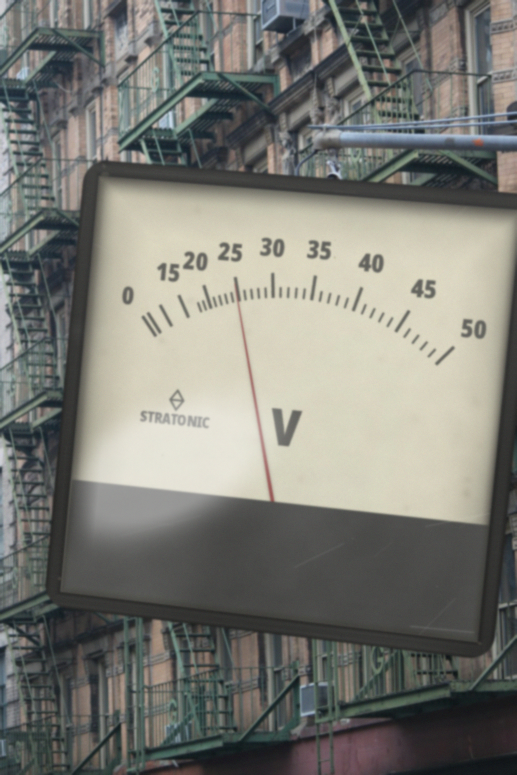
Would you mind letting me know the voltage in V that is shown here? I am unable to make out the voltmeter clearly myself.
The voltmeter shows 25 V
